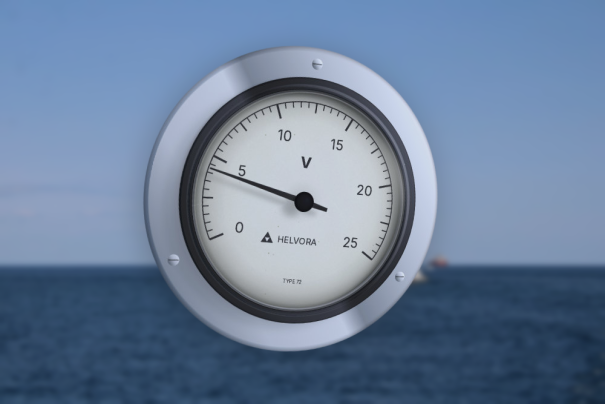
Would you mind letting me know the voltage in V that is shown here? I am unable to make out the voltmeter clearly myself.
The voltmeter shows 4.25 V
